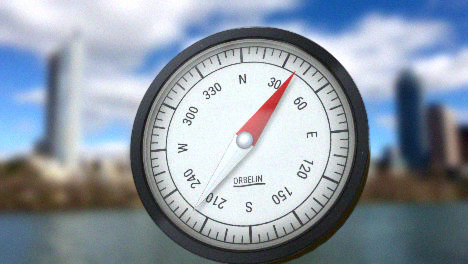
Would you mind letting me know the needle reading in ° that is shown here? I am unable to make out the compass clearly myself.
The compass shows 40 °
